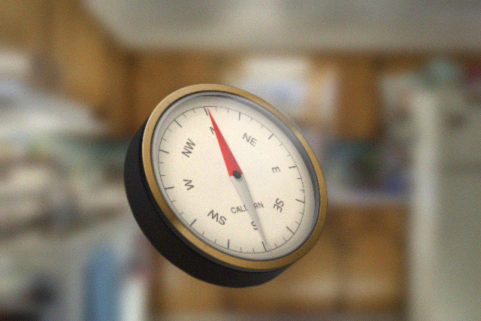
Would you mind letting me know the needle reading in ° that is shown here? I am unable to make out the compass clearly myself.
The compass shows 0 °
